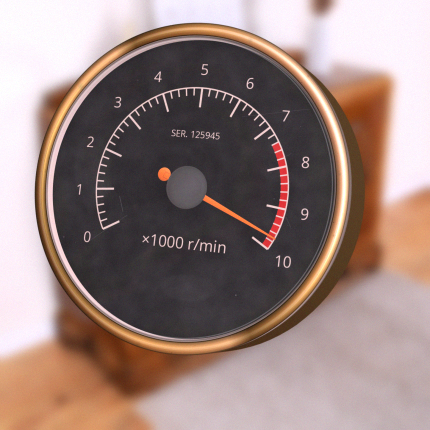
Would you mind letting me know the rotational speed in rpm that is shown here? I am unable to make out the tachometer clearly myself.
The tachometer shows 9700 rpm
